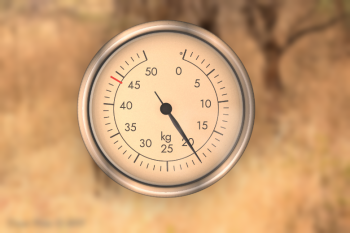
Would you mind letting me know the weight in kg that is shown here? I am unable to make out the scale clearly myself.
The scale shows 20 kg
